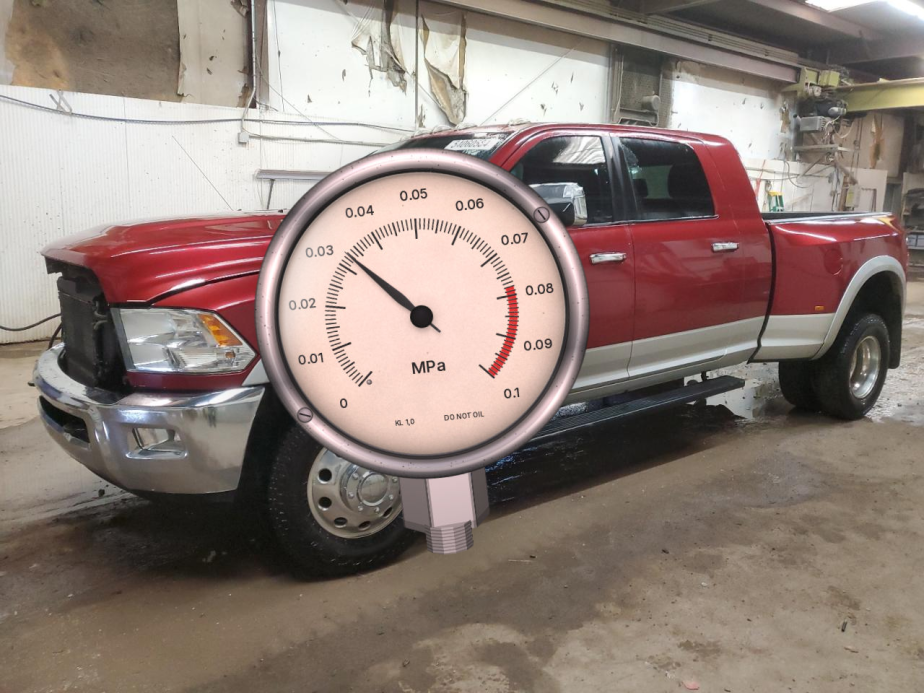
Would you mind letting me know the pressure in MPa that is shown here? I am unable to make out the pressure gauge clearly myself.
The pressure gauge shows 0.033 MPa
